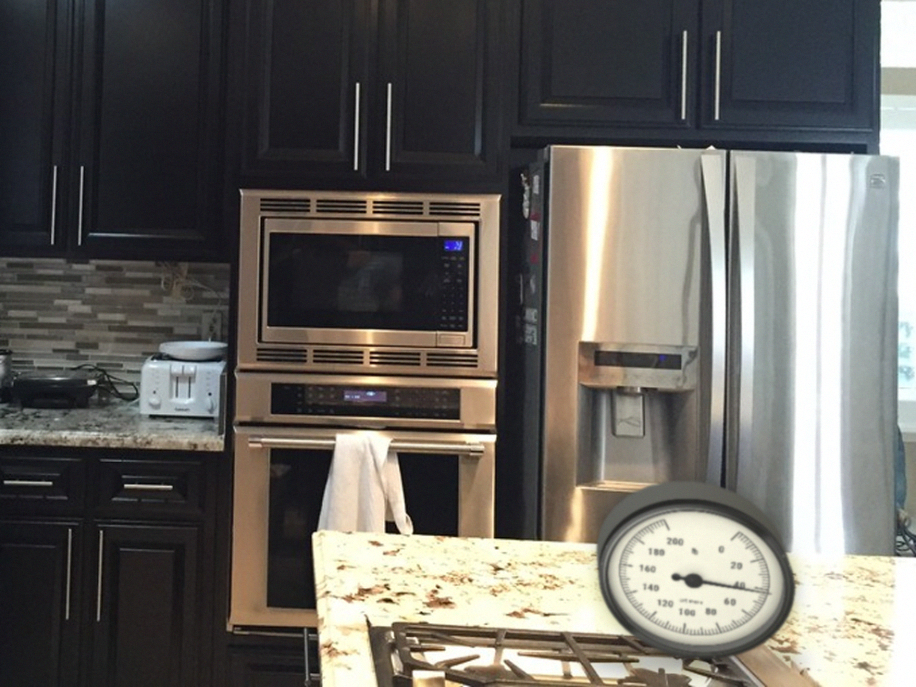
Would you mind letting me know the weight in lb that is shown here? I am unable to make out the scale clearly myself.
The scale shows 40 lb
